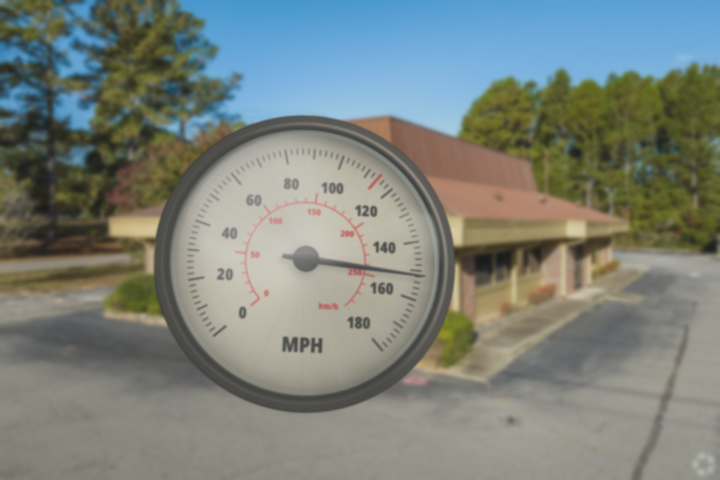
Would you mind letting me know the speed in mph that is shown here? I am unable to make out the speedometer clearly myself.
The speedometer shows 152 mph
